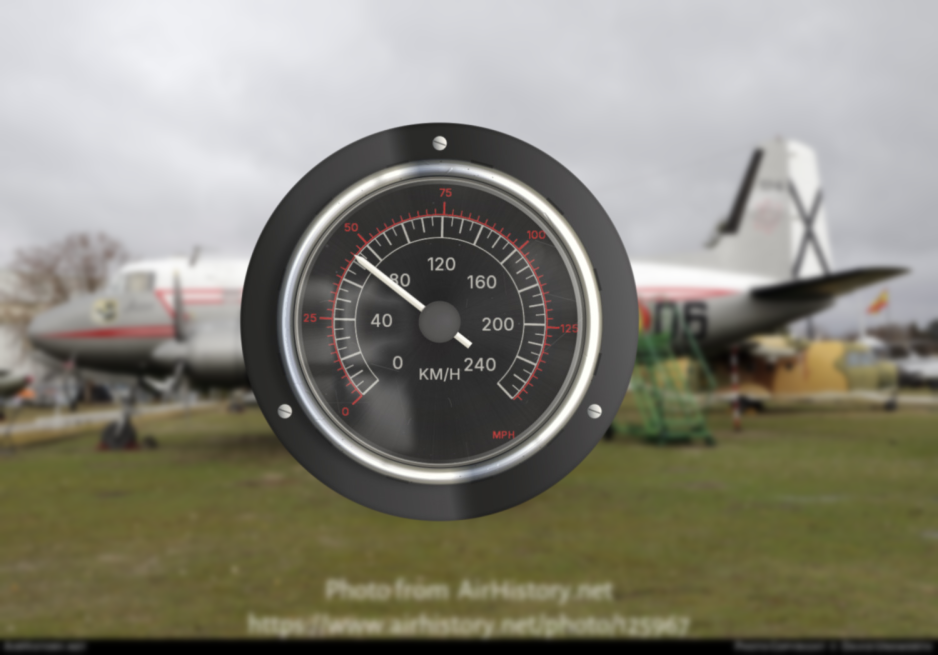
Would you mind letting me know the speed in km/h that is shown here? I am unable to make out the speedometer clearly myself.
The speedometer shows 72.5 km/h
